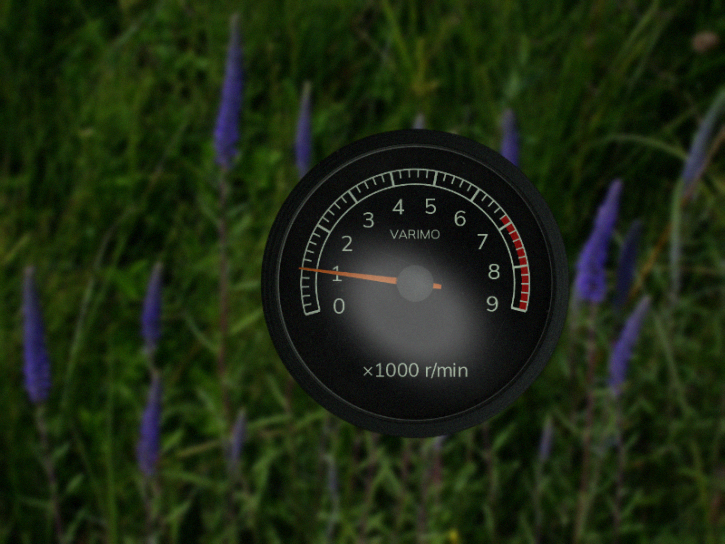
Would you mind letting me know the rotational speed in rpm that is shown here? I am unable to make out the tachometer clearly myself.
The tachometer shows 1000 rpm
